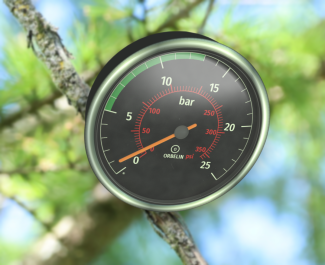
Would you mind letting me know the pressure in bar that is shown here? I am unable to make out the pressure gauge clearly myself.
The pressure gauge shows 1 bar
